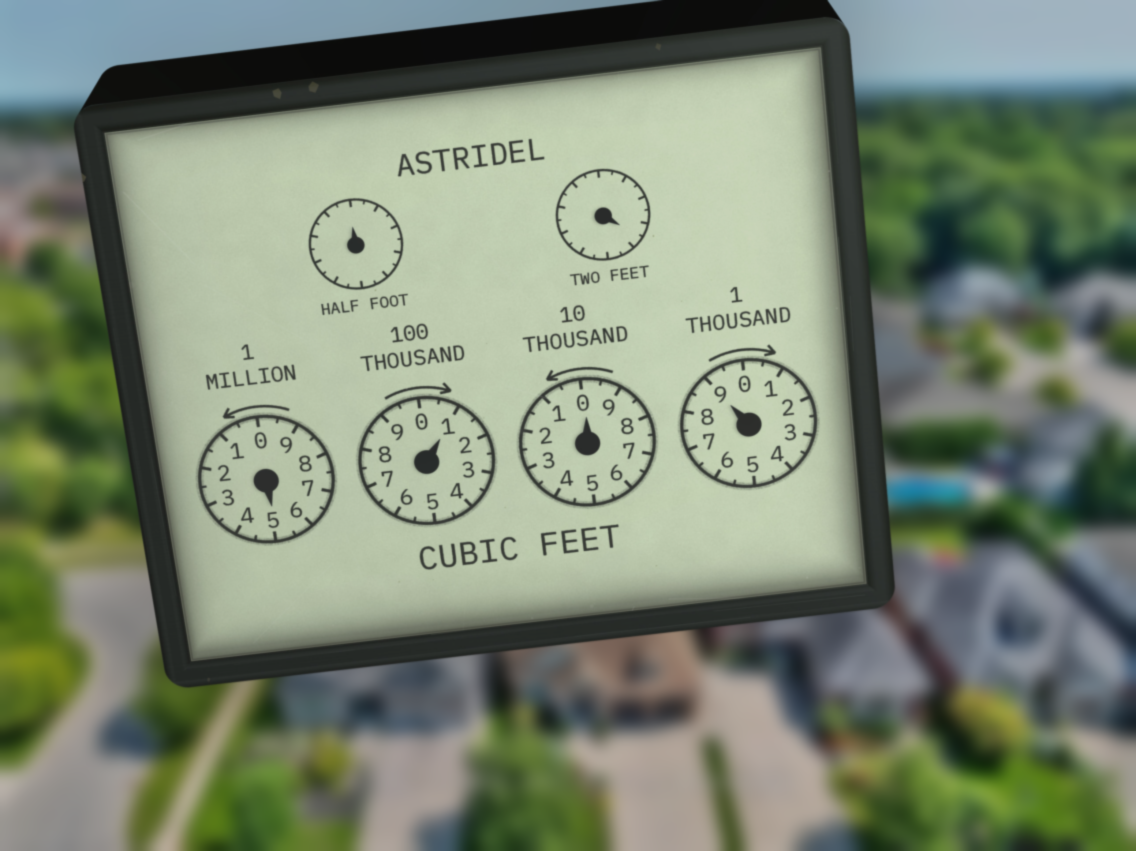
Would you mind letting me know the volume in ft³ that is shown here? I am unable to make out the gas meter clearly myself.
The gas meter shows 509900 ft³
